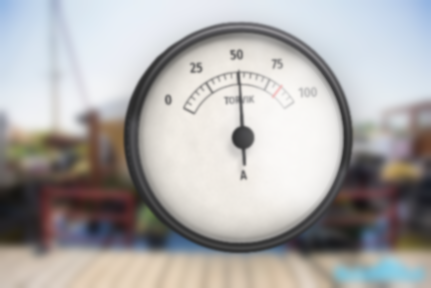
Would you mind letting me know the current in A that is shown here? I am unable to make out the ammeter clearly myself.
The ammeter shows 50 A
